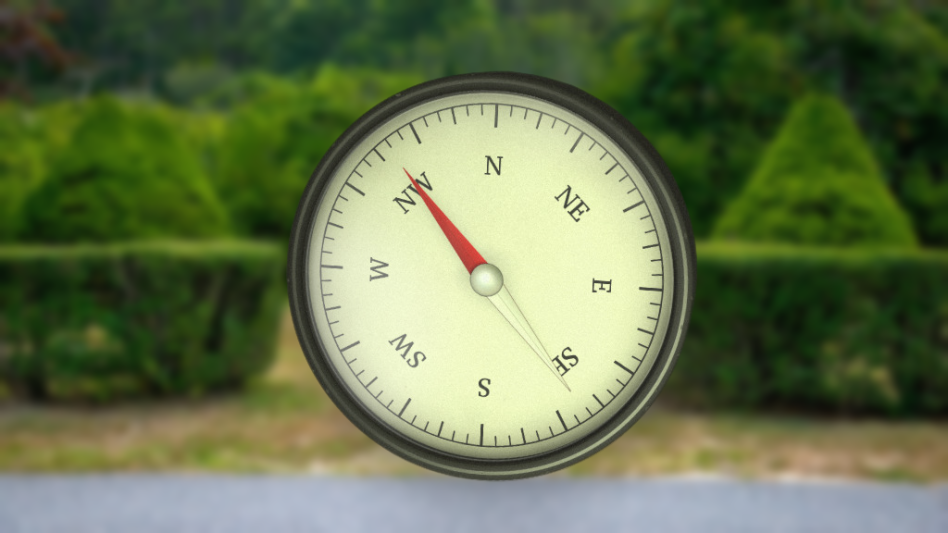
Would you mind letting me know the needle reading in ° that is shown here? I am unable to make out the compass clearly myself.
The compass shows 320 °
